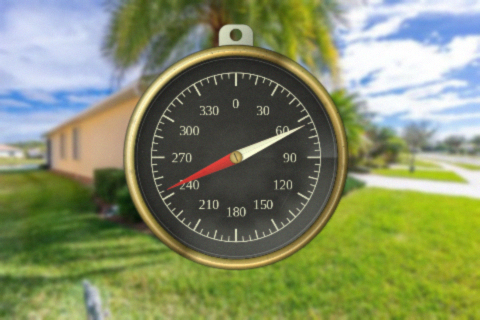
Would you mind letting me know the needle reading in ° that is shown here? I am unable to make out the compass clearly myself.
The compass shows 245 °
